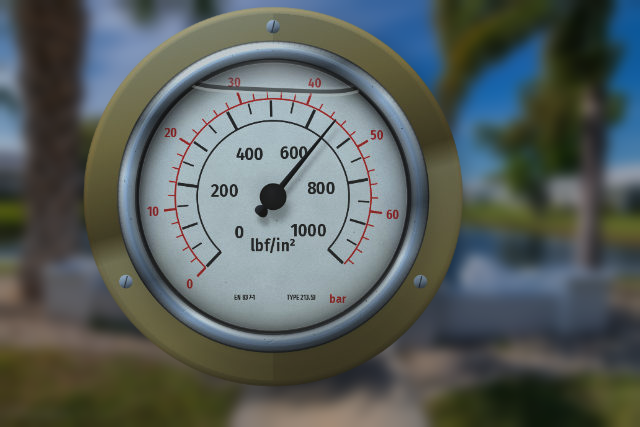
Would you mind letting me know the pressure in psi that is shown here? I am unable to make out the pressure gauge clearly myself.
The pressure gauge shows 650 psi
